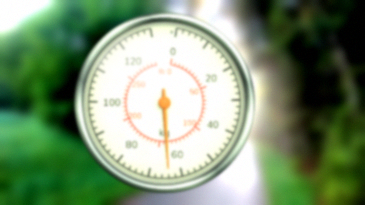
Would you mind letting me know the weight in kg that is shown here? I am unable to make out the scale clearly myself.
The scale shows 64 kg
